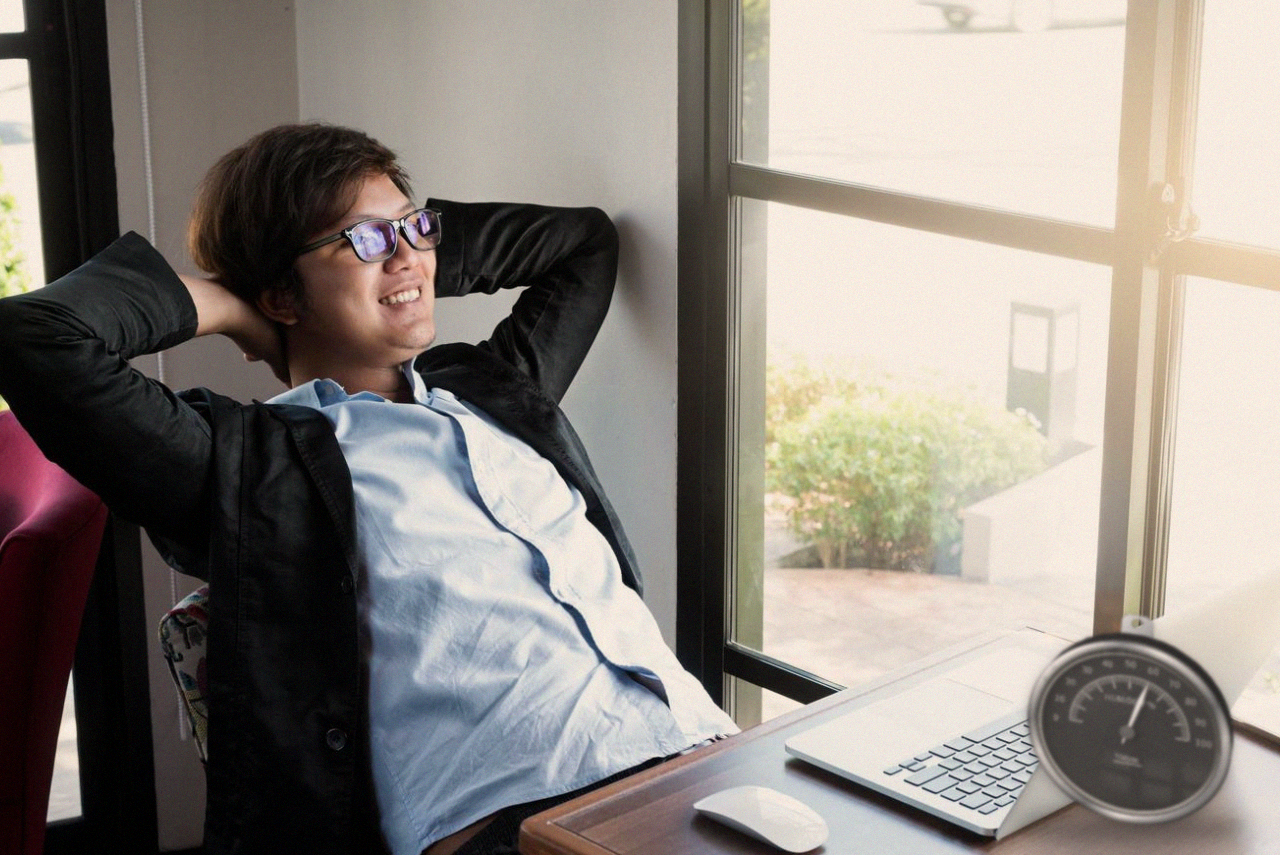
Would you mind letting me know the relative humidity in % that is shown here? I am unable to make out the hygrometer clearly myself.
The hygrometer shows 60 %
